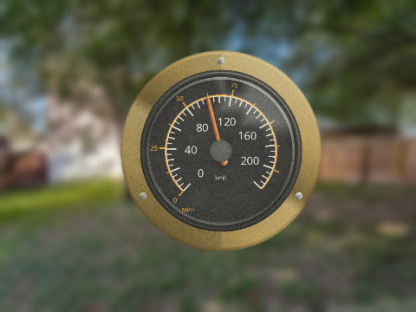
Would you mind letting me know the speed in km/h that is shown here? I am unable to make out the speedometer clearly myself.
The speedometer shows 100 km/h
